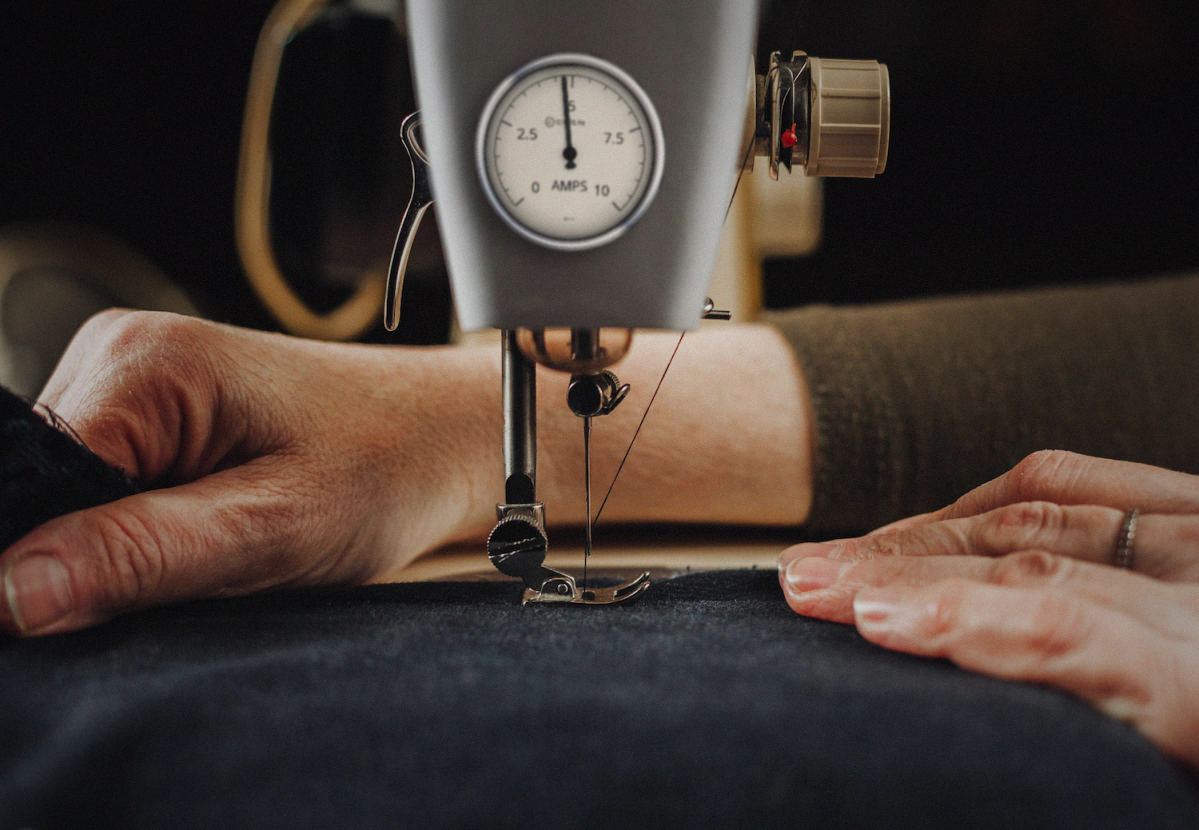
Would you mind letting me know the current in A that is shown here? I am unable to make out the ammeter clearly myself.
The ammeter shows 4.75 A
